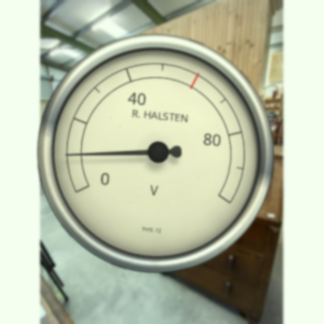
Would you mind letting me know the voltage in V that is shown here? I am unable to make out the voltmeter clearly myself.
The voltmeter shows 10 V
